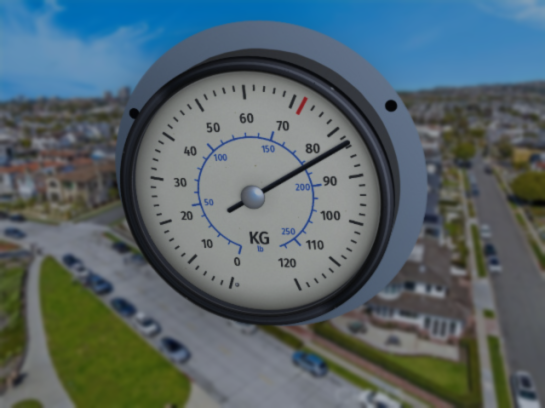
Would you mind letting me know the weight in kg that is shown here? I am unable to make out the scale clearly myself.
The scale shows 83 kg
